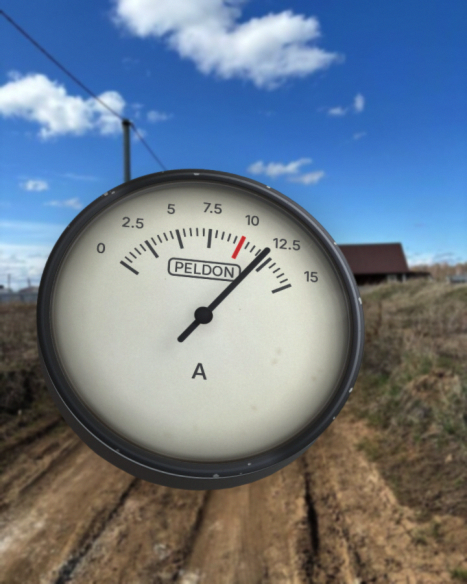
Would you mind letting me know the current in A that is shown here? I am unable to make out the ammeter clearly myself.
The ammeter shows 12 A
